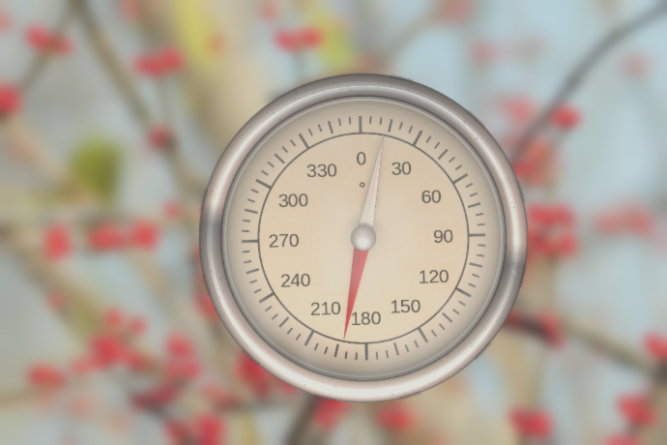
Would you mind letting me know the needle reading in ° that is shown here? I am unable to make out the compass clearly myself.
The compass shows 192.5 °
